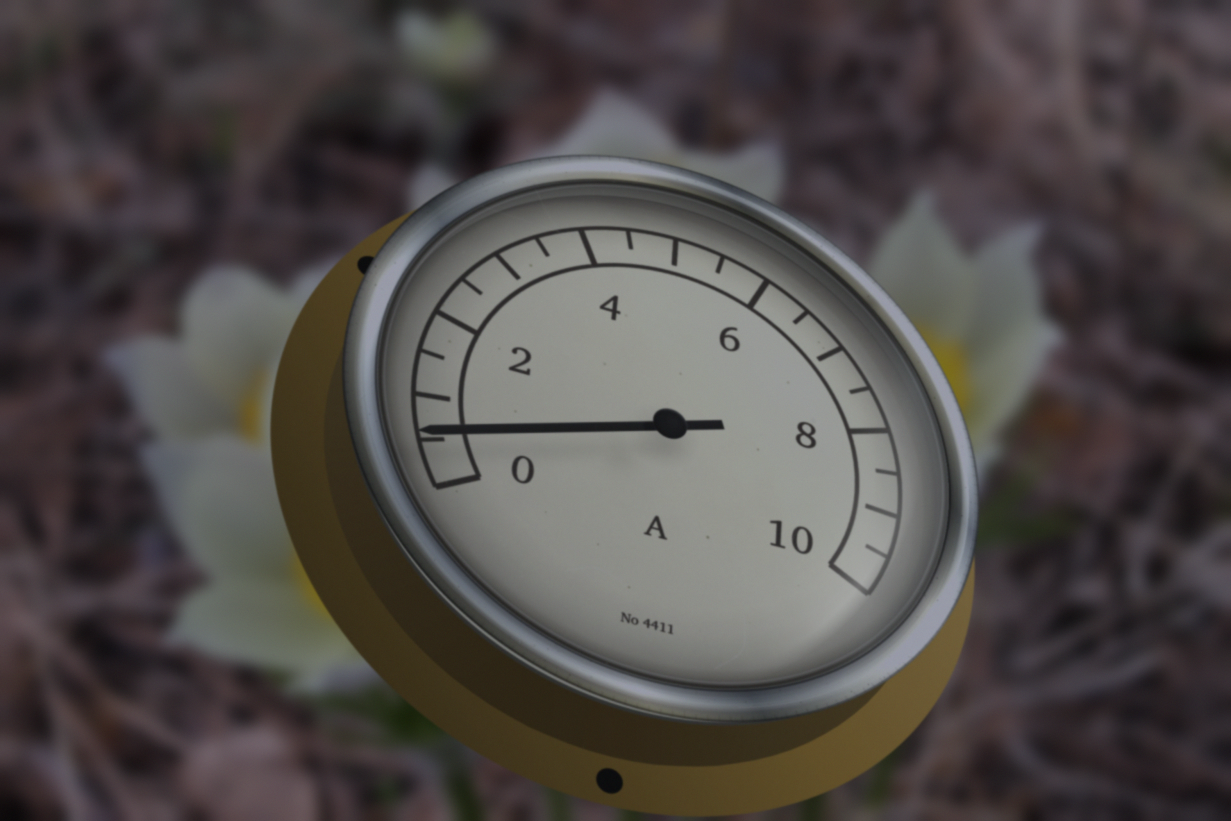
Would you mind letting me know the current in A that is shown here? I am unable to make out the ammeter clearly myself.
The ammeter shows 0.5 A
